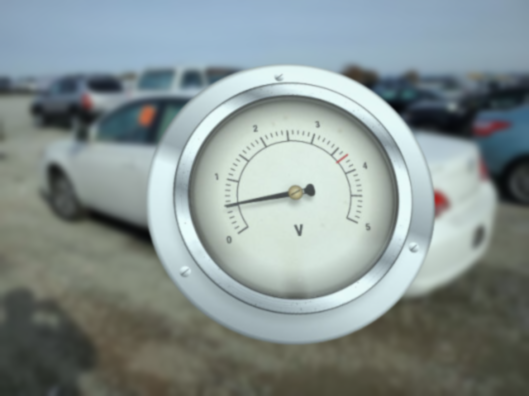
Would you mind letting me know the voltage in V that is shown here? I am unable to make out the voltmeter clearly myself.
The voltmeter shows 0.5 V
